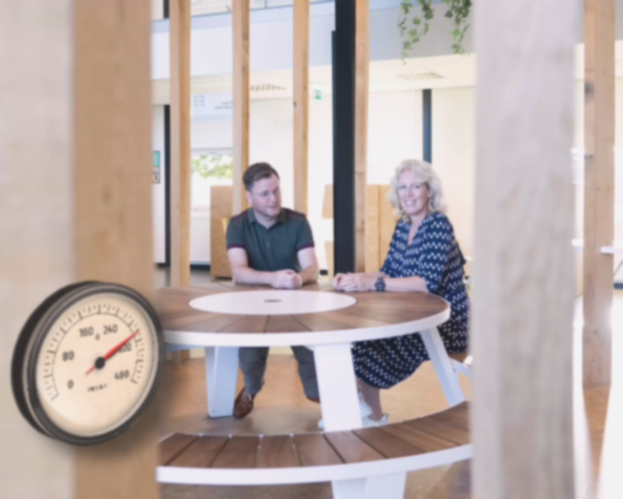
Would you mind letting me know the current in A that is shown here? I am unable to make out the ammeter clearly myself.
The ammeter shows 300 A
